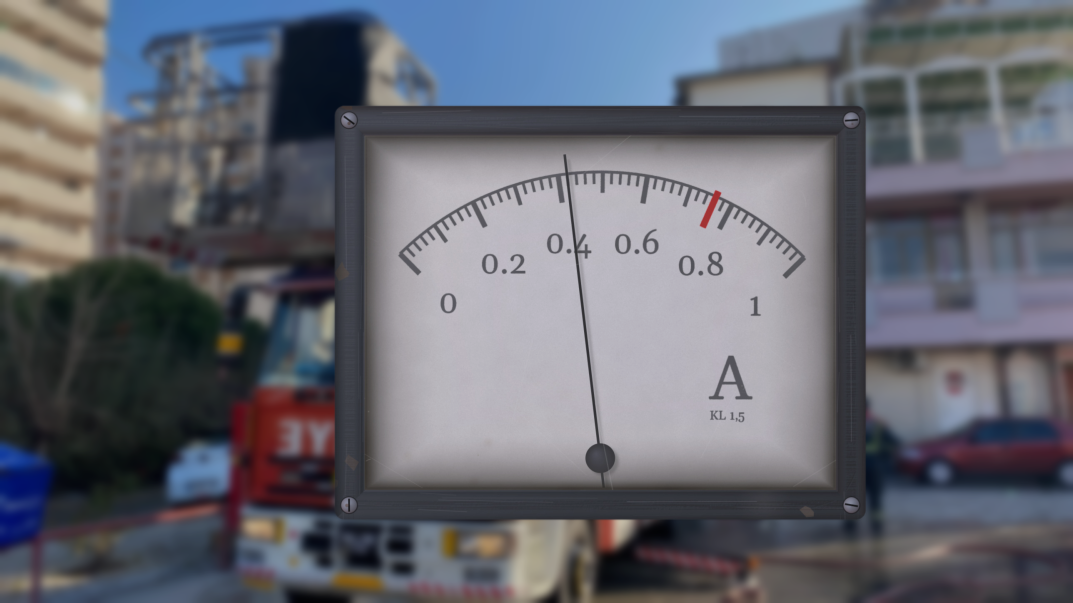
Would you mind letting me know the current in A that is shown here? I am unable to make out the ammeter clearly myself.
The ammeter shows 0.42 A
